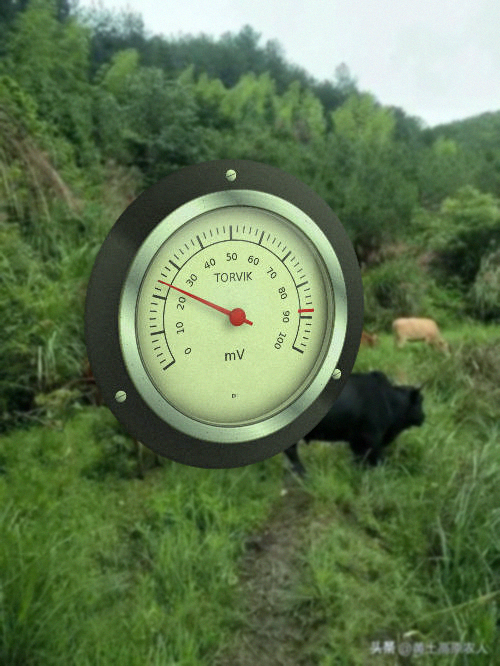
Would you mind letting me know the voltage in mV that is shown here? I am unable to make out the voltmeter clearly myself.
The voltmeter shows 24 mV
